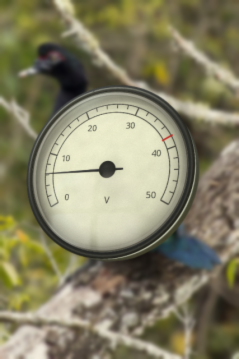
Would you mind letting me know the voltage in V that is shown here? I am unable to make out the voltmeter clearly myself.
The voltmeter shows 6 V
